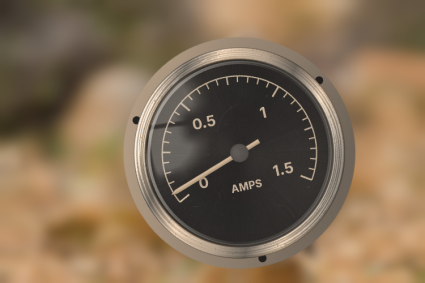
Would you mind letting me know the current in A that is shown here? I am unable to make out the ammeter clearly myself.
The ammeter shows 0.05 A
